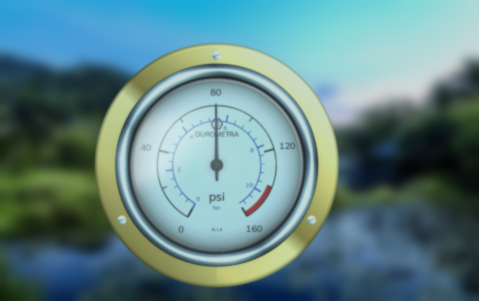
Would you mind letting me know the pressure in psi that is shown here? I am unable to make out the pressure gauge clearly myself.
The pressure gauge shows 80 psi
